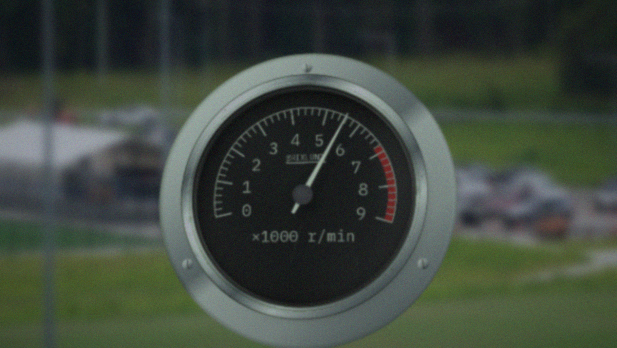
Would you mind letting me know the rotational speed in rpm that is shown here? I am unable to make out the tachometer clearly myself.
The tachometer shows 5600 rpm
